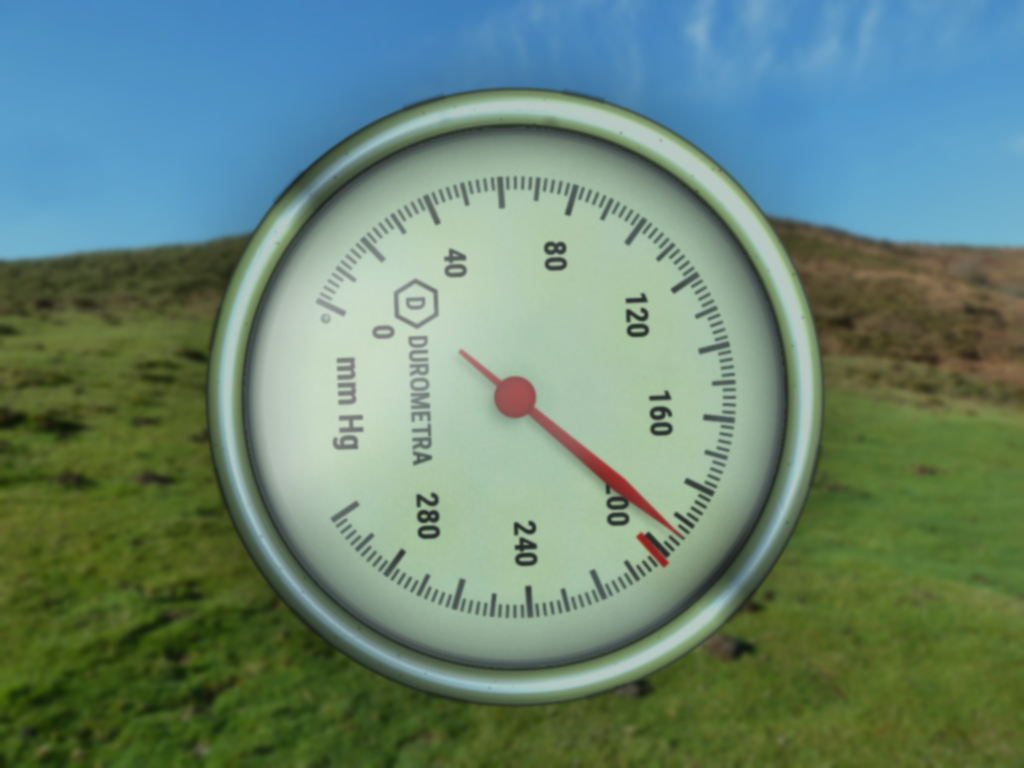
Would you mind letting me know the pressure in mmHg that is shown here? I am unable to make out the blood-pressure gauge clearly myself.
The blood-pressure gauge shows 194 mmHg
